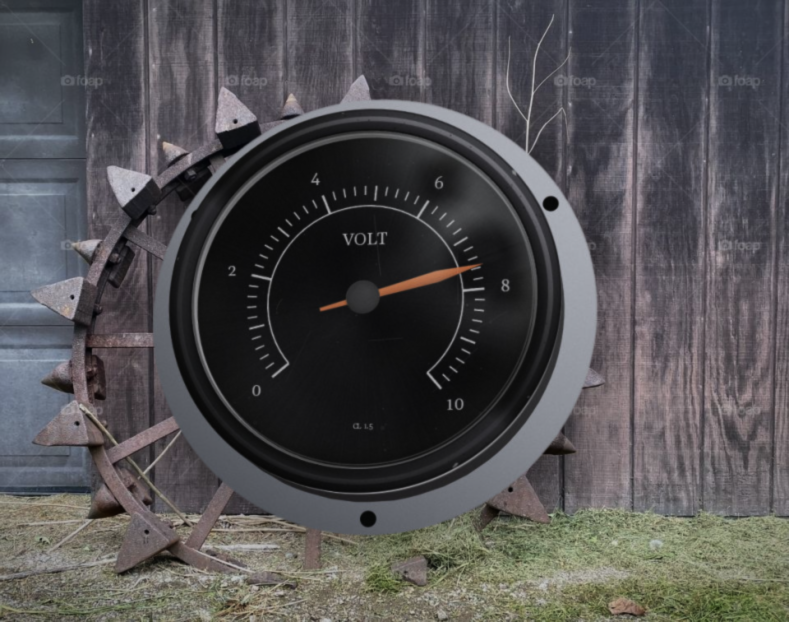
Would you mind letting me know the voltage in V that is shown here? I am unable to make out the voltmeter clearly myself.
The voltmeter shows 7.6 V
